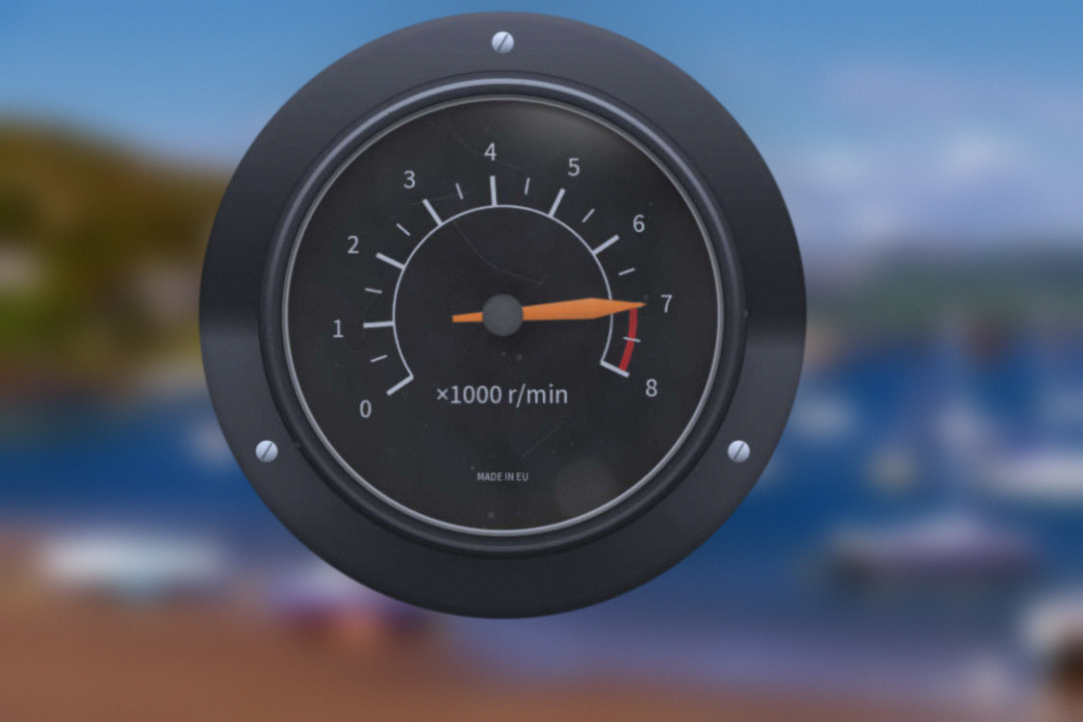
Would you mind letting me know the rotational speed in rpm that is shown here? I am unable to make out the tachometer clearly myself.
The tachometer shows 7000 rpm
